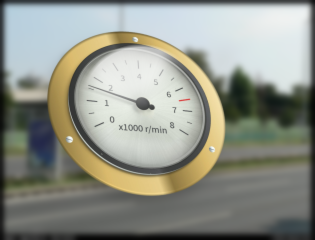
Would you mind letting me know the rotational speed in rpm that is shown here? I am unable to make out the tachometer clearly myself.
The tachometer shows 1500 rpm
